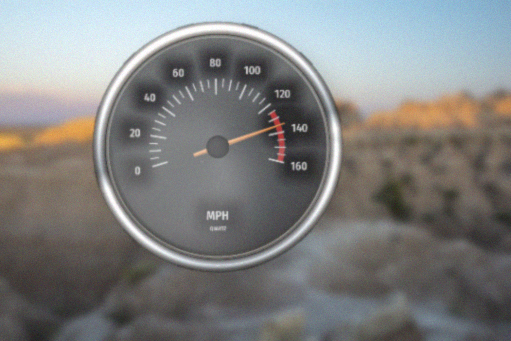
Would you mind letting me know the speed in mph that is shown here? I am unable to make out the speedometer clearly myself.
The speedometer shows 135 mph
